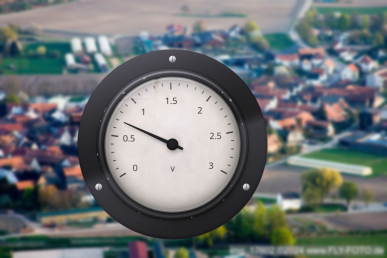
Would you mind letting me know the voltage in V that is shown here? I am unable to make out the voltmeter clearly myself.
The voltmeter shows 0.7 V
